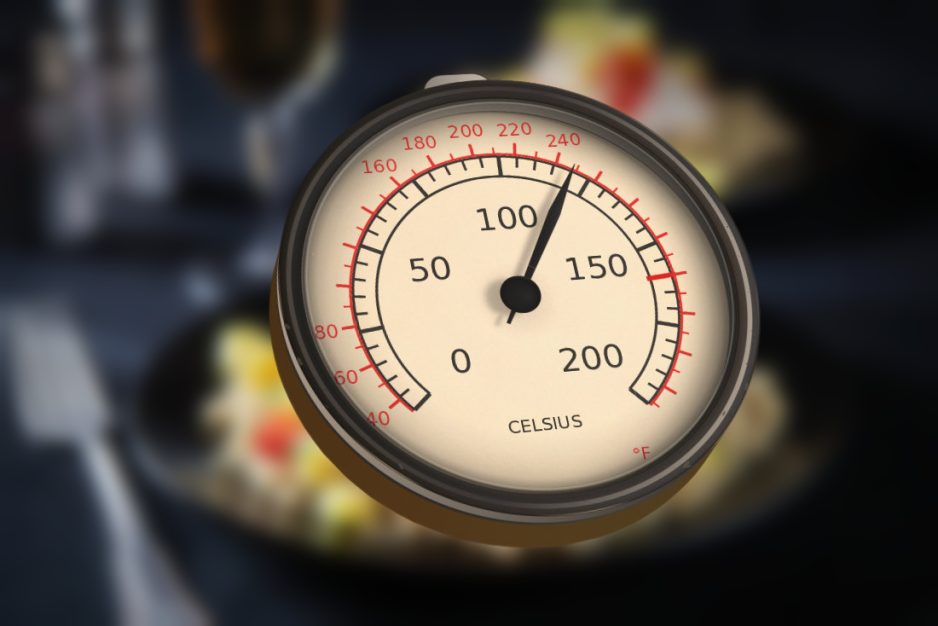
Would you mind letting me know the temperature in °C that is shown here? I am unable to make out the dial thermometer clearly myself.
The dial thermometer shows 120 °C
